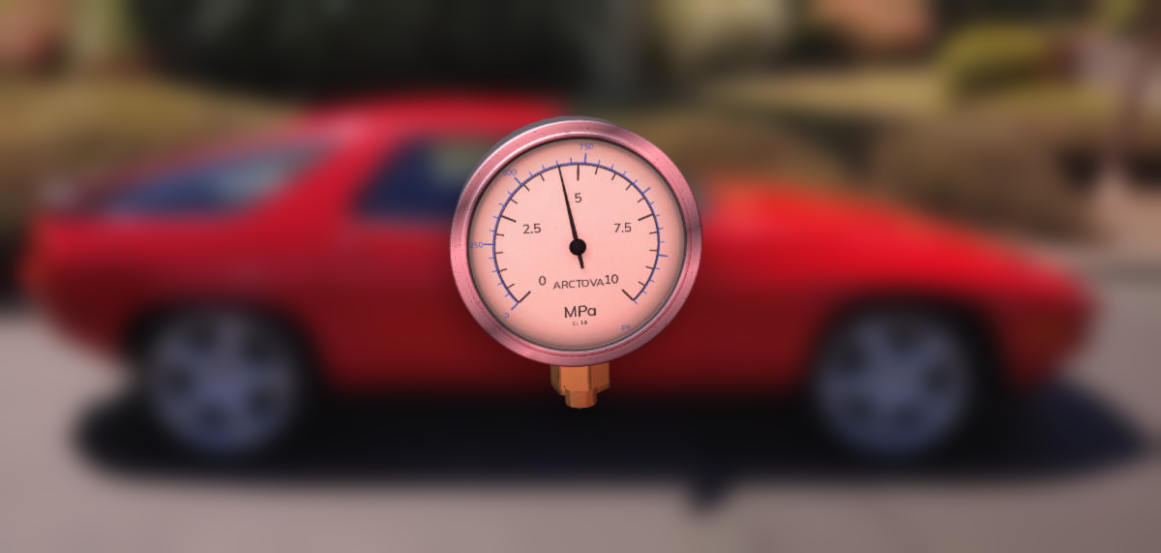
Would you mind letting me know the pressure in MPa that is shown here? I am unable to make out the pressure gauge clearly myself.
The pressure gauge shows 4.5 MPa
